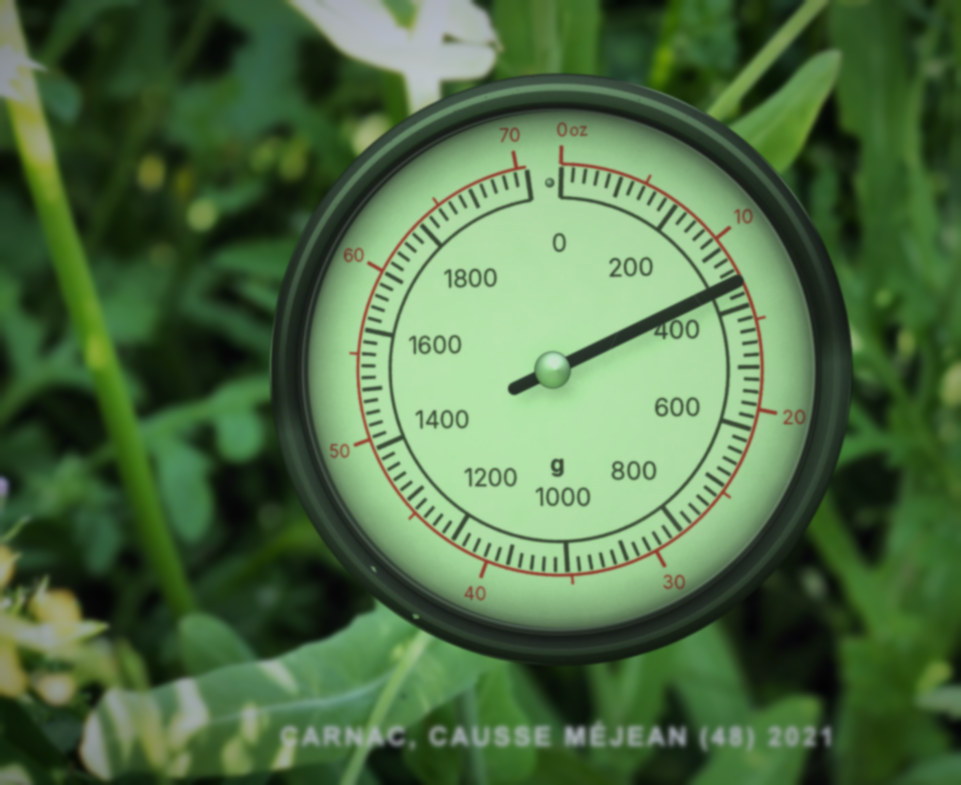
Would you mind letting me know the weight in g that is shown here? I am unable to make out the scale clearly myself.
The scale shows 360 g
